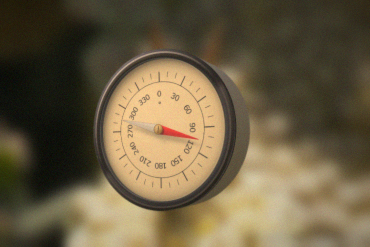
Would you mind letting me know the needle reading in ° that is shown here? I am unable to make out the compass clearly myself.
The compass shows 105 °
